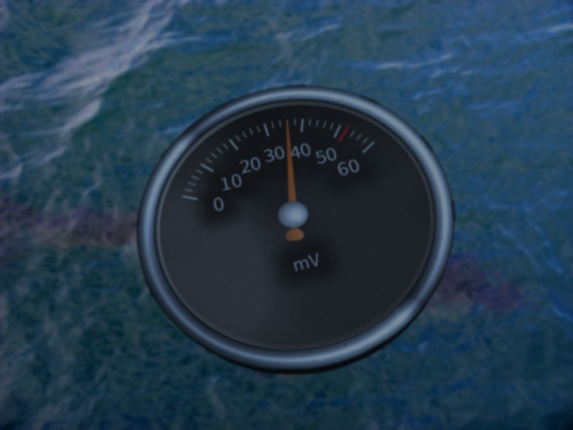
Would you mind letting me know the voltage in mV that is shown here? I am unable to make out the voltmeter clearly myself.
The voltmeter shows 36 mV
